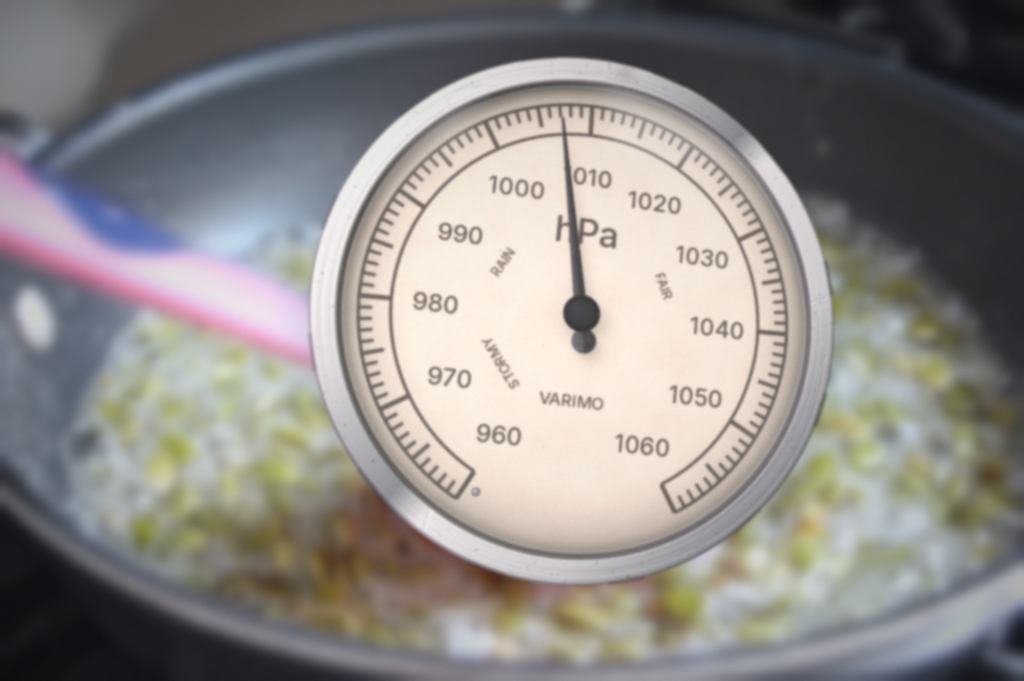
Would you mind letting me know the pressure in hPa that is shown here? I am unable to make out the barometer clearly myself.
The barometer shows 1007 hPa
